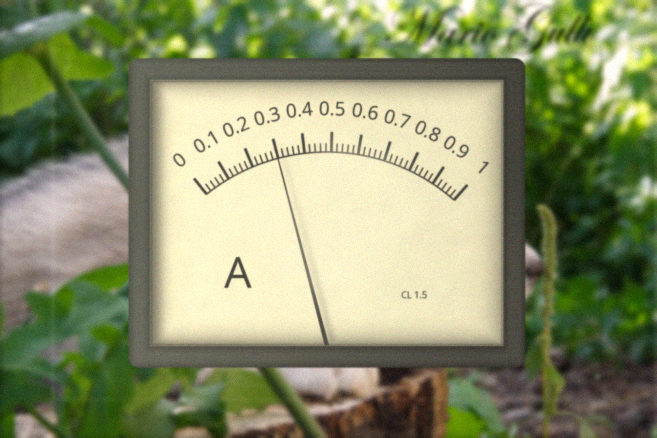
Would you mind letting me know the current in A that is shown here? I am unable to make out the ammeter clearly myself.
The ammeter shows 0.3 A
